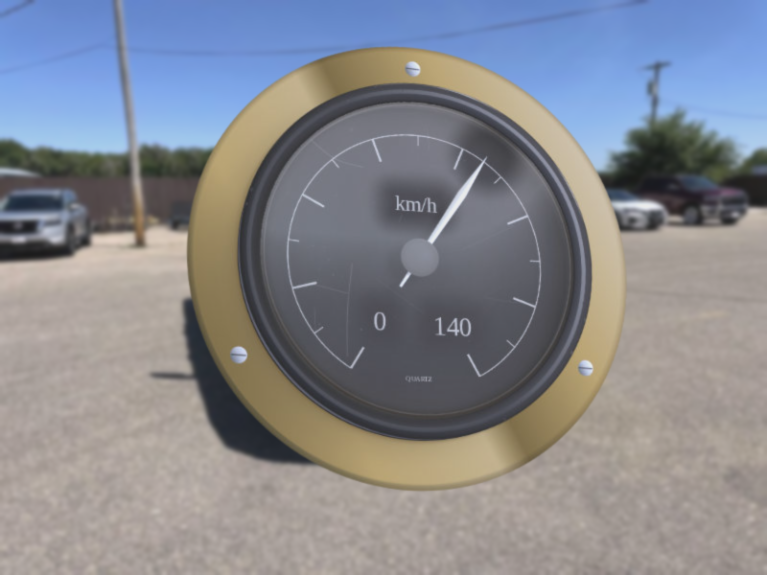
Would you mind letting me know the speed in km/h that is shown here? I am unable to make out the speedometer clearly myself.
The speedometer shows 85 km/h
